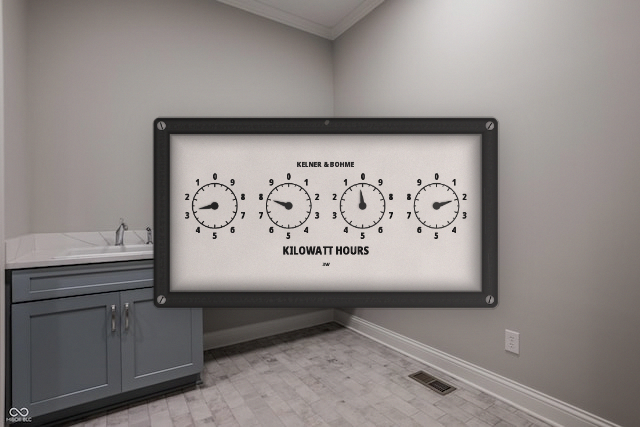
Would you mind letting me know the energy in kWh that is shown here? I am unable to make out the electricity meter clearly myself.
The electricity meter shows 2802 kWh
